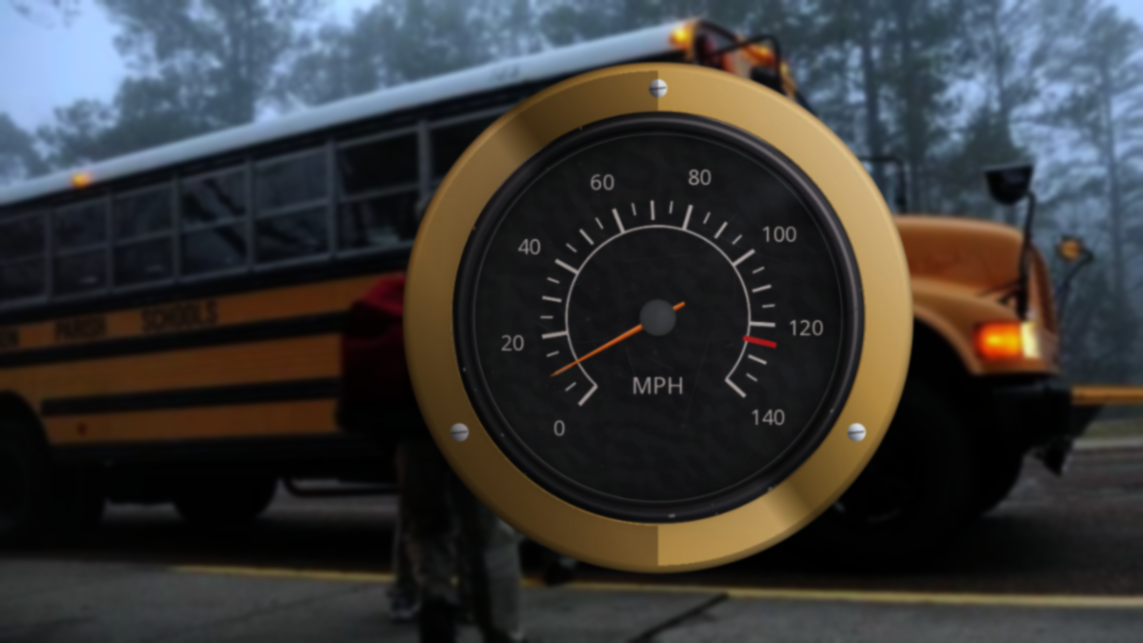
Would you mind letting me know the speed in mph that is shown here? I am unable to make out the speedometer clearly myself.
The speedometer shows 10 mph
